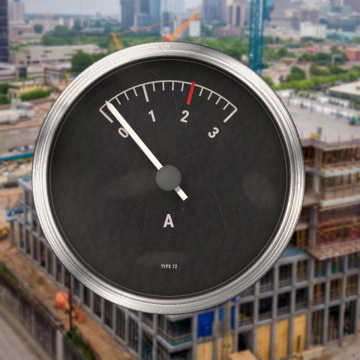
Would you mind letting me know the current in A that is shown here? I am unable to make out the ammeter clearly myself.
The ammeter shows 0.2 A
